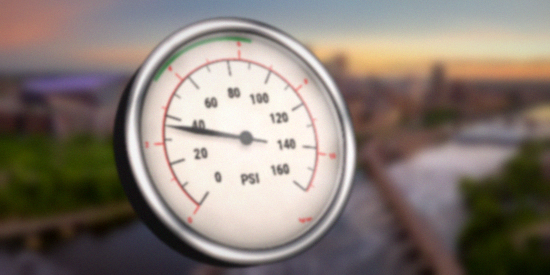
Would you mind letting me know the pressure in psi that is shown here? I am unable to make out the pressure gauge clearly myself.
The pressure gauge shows 35 psi
